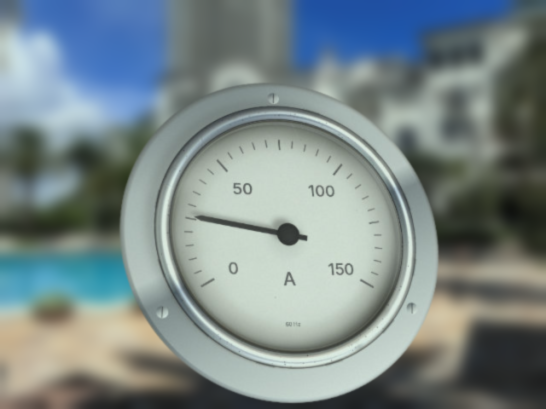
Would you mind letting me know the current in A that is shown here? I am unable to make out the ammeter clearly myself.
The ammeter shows 25 A
